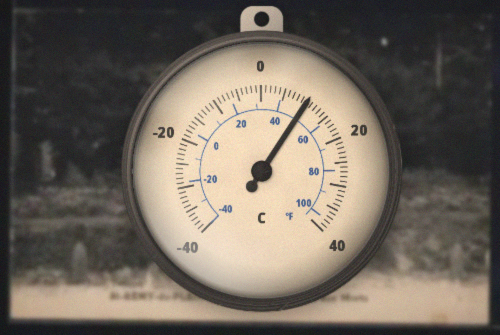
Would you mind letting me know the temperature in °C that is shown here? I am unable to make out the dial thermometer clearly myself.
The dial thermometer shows 10 °C
